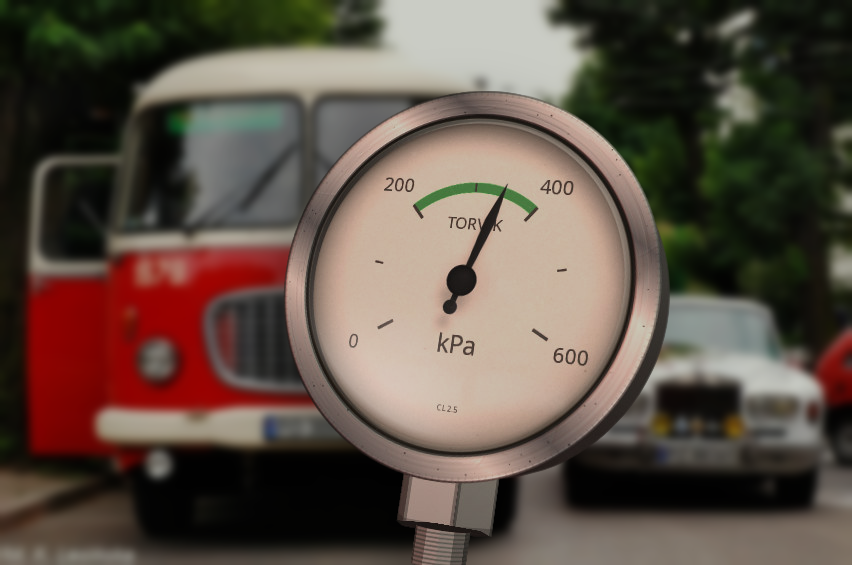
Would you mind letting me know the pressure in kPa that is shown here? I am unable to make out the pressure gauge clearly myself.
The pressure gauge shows 350 kPa
